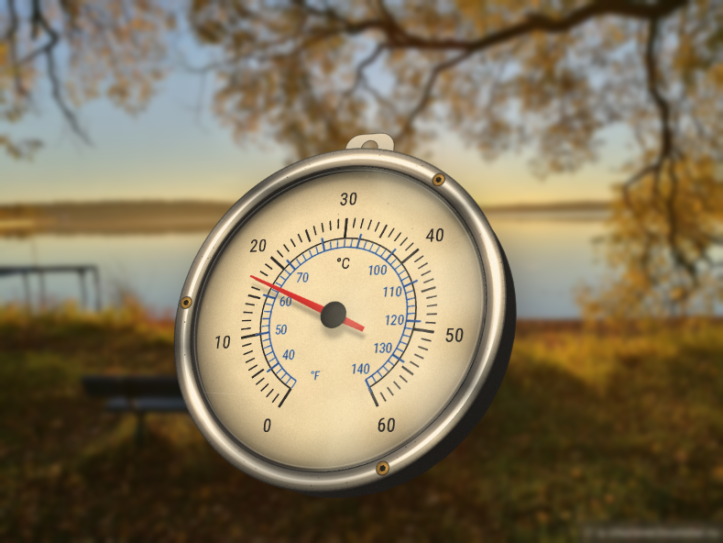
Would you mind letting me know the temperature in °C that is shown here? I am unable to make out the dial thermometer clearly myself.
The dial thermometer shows 17 °C
